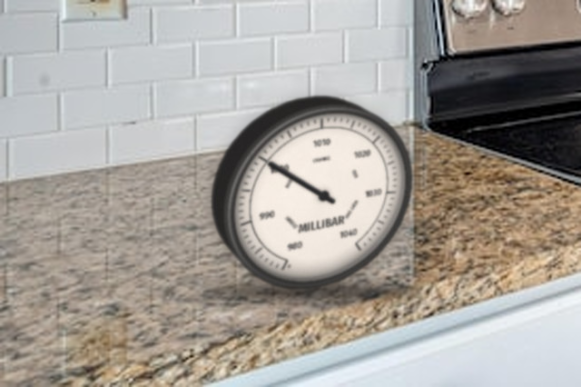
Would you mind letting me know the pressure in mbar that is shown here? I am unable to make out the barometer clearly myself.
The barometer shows 1000 mbar
